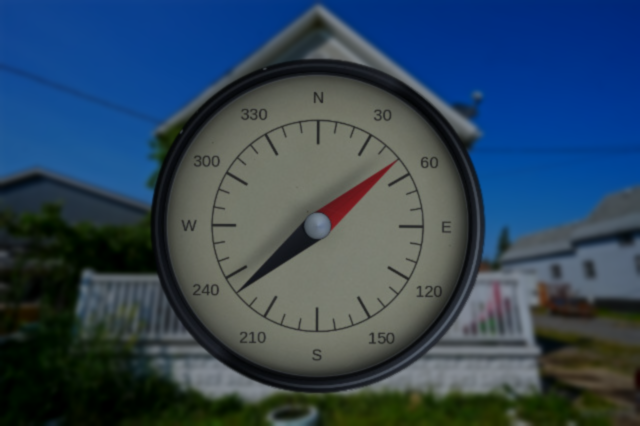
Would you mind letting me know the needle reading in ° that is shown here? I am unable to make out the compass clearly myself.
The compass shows 50 °
